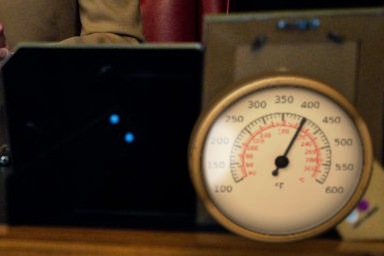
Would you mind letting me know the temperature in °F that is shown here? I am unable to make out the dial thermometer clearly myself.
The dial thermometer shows 400 °F
